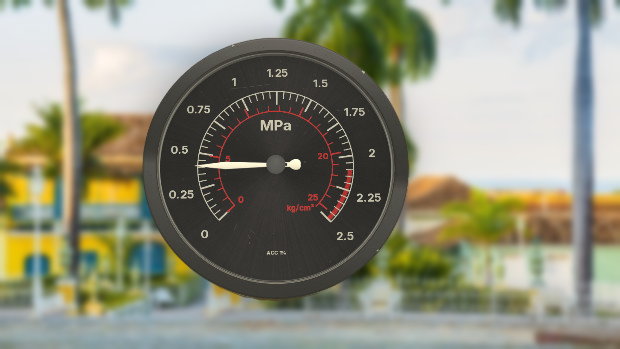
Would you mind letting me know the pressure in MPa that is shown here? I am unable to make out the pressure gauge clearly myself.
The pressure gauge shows 0.4 MPa
